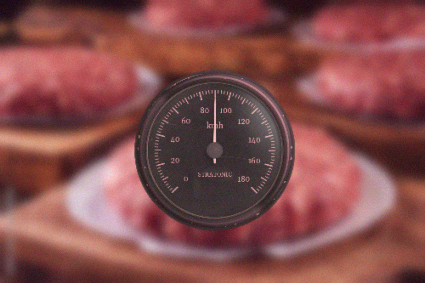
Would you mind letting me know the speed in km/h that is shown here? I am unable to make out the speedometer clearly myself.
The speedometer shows 90 km/h
